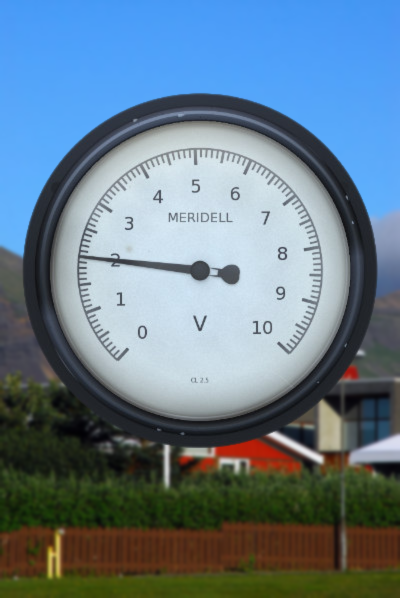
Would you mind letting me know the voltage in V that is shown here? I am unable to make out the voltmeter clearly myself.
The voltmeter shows 2 V
